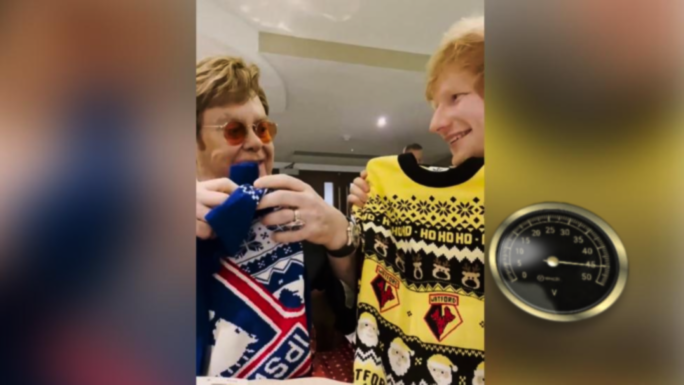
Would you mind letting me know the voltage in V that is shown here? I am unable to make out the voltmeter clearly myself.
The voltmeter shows 45 V
